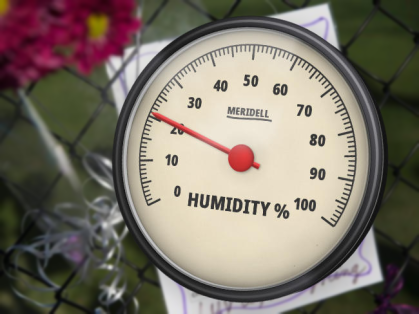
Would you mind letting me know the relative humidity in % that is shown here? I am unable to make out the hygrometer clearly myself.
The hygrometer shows 21 %
